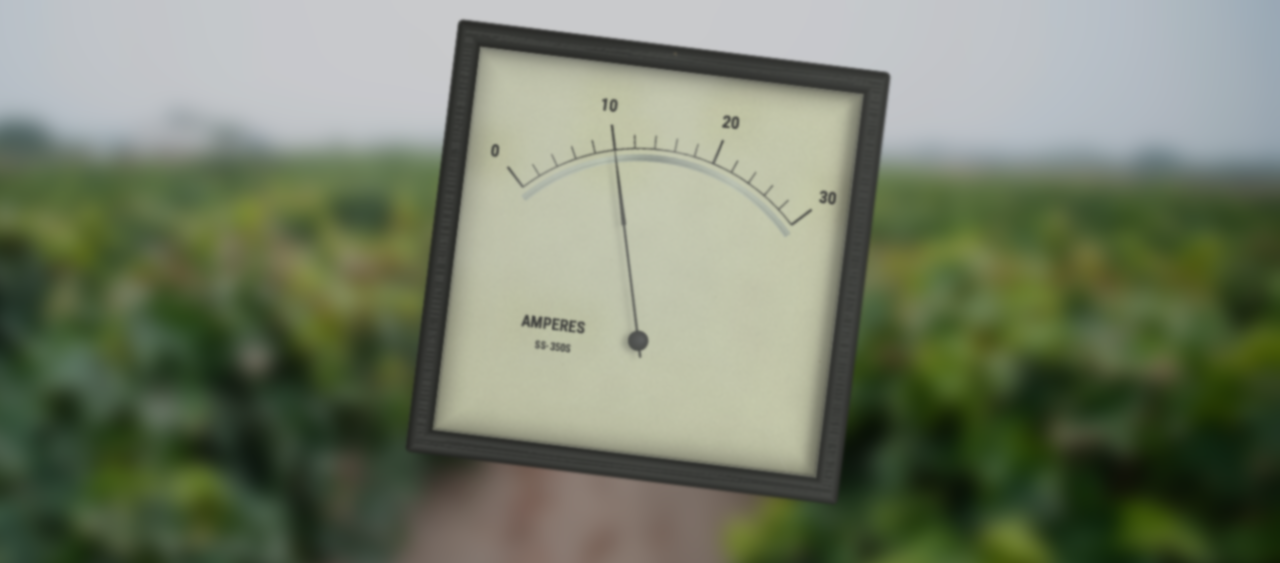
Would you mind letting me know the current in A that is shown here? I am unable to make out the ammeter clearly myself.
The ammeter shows 10 A
